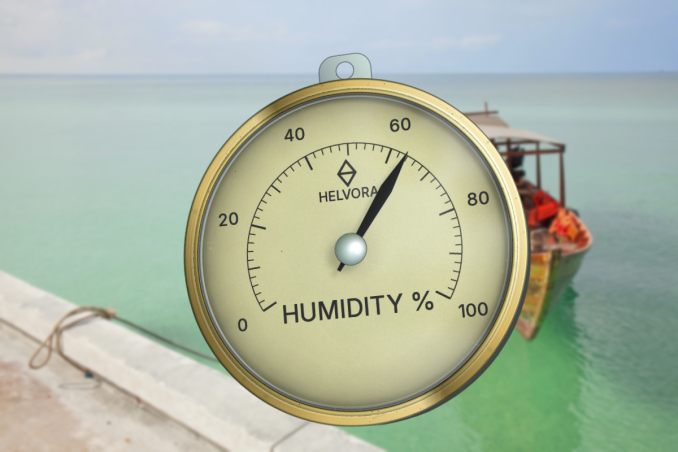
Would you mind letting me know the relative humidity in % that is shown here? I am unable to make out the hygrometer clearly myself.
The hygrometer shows 64 %
